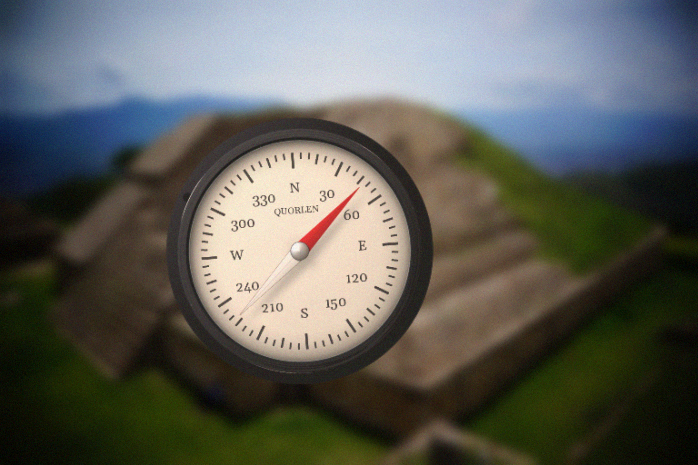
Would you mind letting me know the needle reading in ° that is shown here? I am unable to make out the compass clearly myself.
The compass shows 47.5 °
